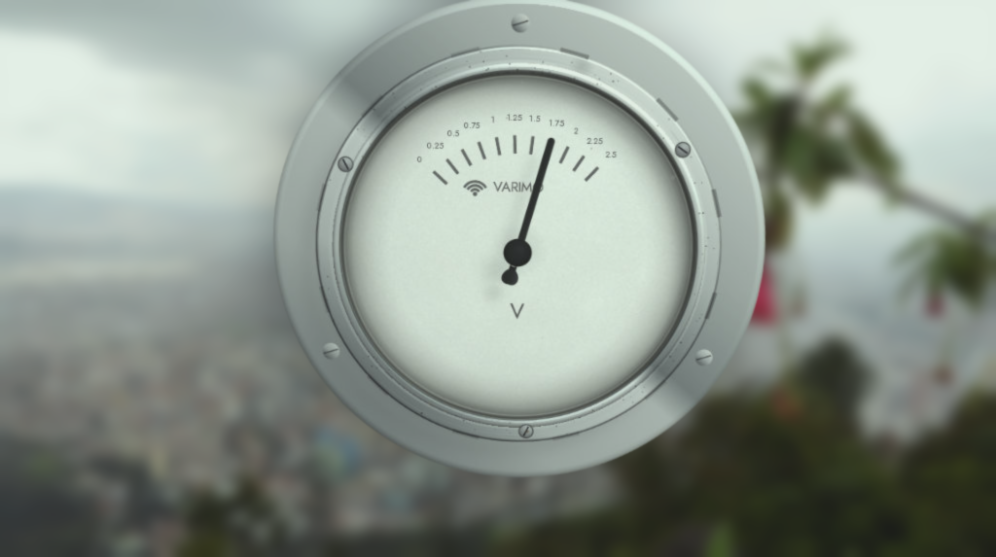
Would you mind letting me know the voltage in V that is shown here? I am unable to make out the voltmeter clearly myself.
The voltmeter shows 1.75 V
